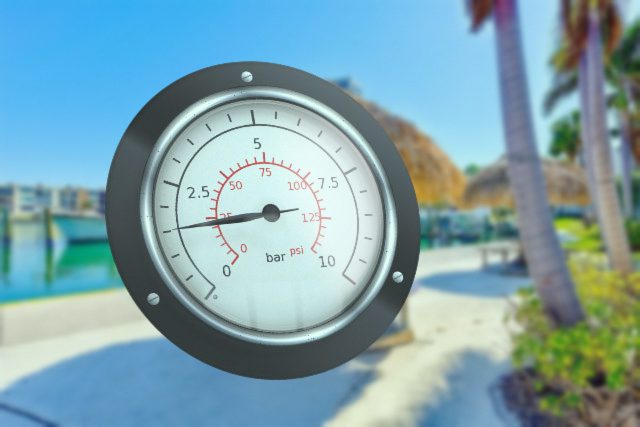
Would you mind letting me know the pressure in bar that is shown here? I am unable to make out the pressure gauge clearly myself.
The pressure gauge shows 1.5 bar
